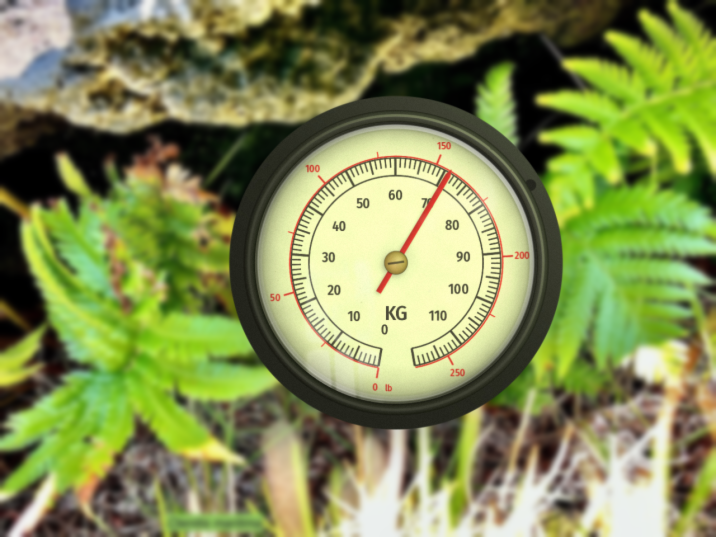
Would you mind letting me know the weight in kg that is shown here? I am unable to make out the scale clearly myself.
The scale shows 71 kg
